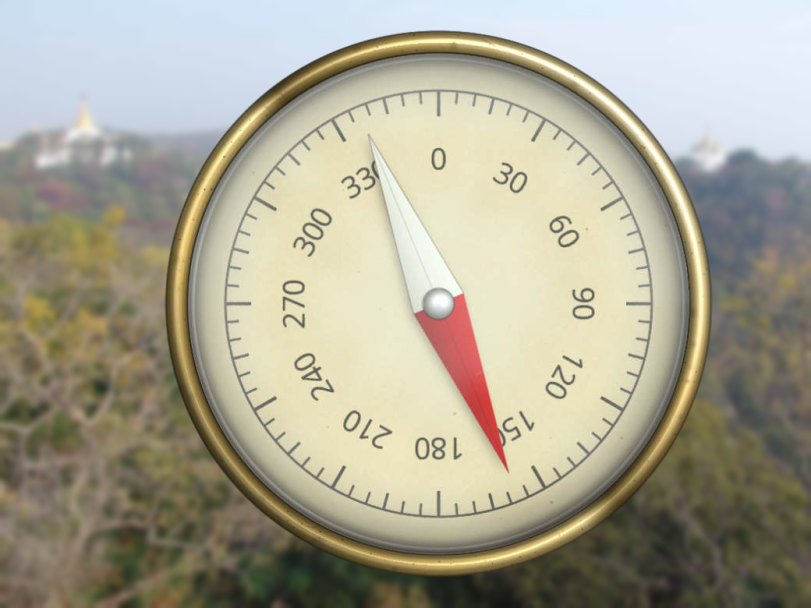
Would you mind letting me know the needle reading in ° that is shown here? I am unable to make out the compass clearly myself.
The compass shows 157.5 °
